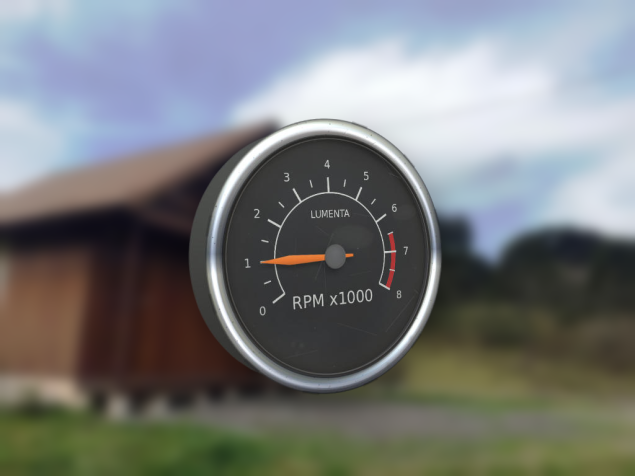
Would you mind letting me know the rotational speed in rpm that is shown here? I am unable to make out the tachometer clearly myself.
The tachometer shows 1000 rpm
